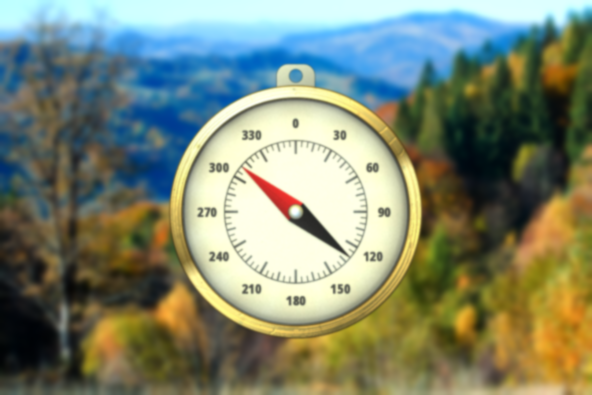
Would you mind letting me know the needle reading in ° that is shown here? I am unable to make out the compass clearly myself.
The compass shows 310 °
